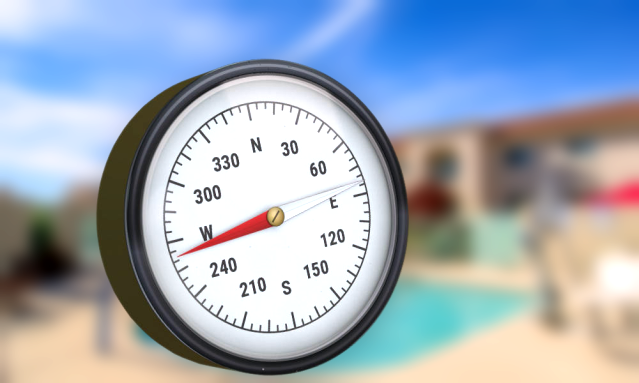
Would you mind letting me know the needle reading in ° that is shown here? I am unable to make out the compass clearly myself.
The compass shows 262.5 °
